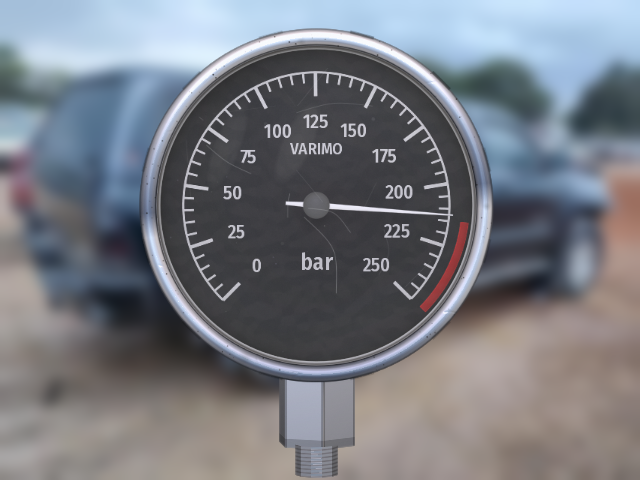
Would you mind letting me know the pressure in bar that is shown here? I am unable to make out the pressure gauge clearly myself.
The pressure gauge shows 212.5 bar
